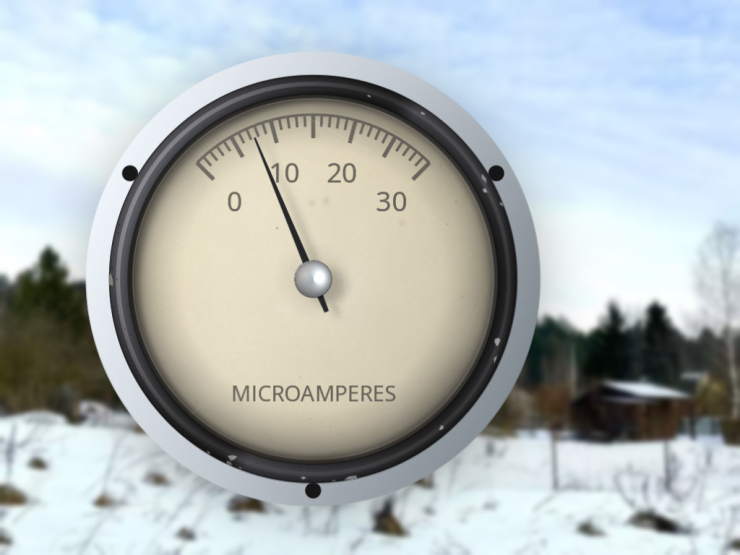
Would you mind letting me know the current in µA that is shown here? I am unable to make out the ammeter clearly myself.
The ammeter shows 7.5 µA
